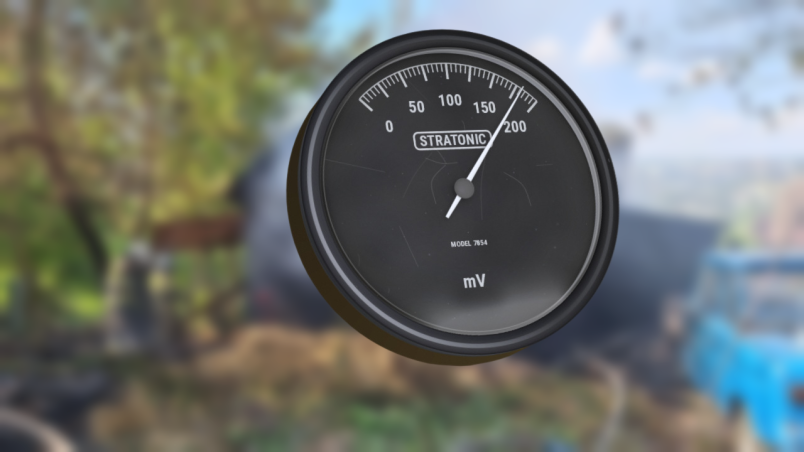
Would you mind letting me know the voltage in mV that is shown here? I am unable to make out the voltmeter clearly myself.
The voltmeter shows 180 mV
